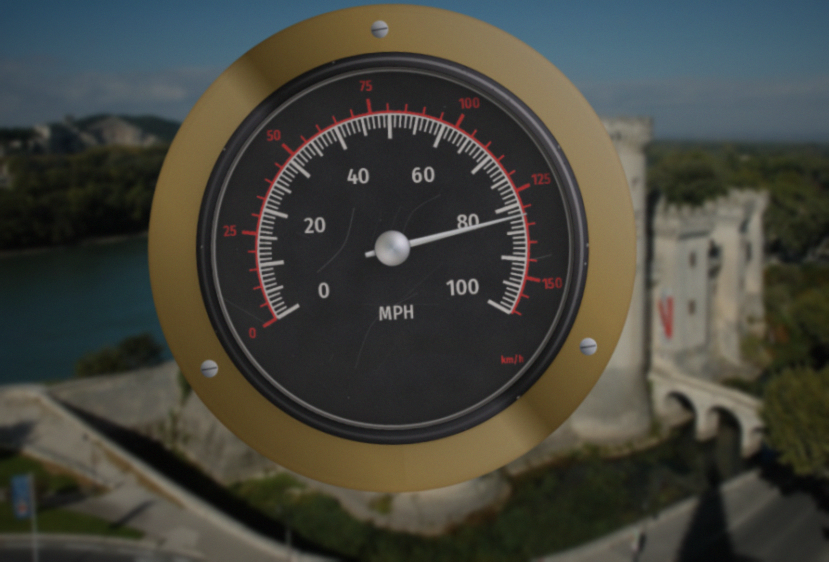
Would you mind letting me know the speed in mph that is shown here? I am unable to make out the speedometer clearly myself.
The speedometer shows 82 mph
